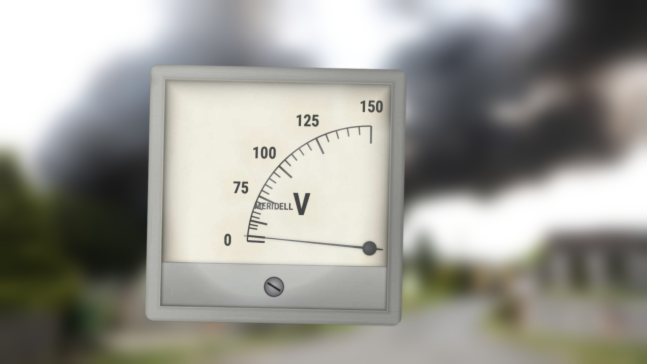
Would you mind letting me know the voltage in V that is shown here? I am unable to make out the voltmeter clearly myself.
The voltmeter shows 25 V
